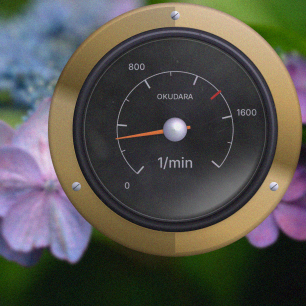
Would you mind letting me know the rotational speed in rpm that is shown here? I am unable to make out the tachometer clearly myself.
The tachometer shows 300 rpm
